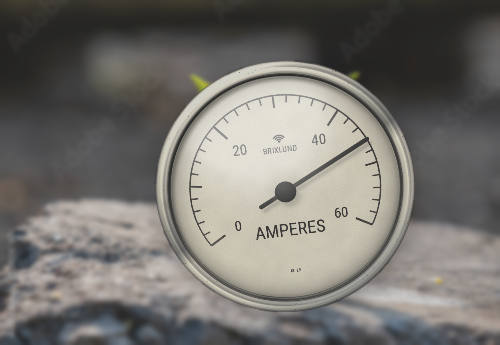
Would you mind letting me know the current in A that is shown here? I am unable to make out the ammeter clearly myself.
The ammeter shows 46 A
